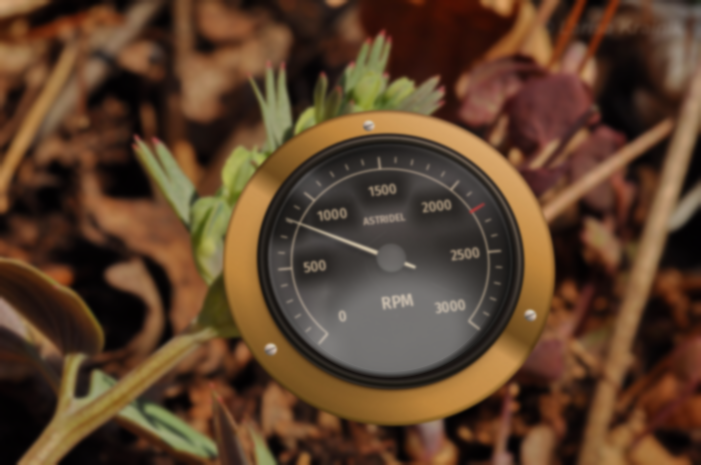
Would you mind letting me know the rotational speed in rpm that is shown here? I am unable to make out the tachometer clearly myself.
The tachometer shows 800 rpm
